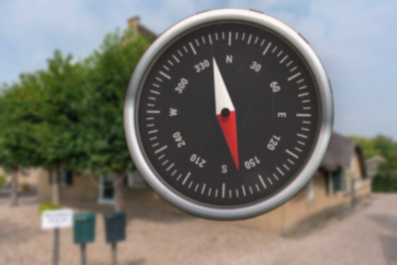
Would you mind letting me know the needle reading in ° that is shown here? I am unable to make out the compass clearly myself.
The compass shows 165 °
